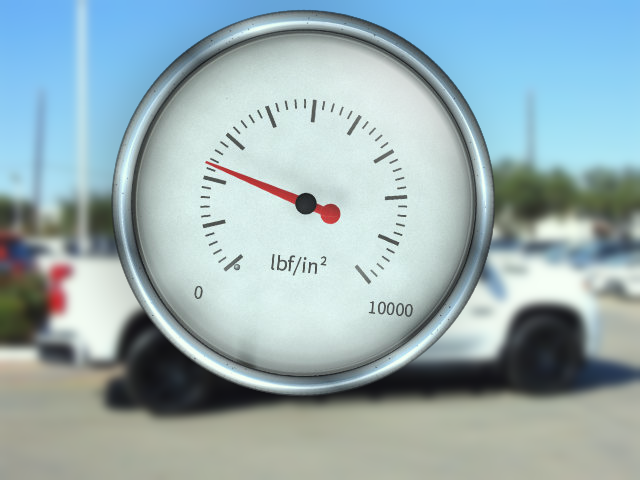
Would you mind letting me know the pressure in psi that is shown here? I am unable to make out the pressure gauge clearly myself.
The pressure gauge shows 2300 psi
